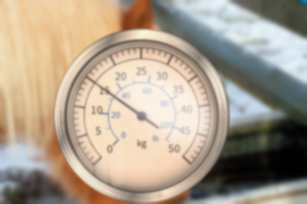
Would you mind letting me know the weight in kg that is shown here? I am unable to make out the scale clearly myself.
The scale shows 15 kg
